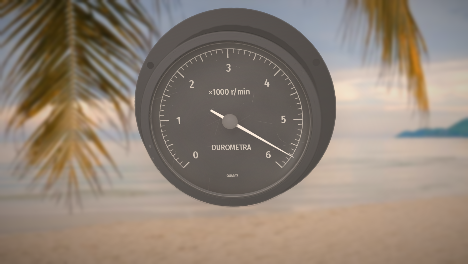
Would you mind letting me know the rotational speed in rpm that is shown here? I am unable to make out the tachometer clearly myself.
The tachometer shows 5700 rpm
